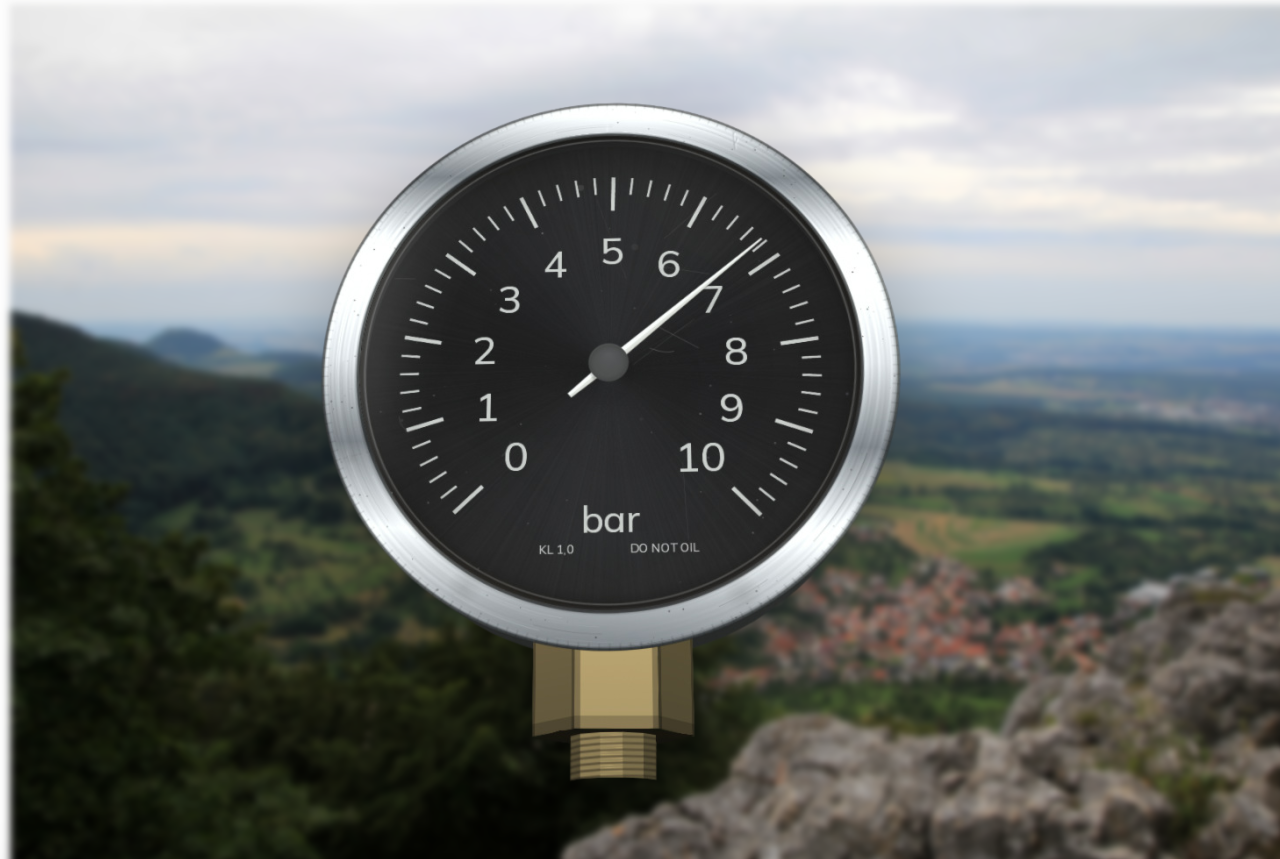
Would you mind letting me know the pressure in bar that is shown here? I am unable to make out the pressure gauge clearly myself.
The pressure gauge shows 6.8 bar
